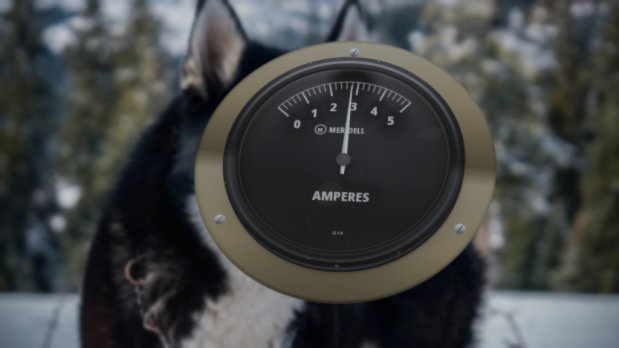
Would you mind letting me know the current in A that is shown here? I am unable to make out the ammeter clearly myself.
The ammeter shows 2.8 A
